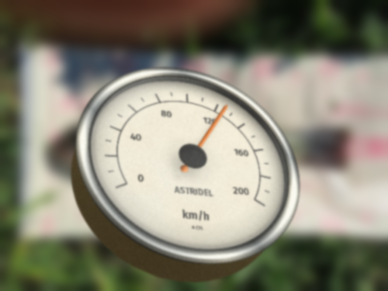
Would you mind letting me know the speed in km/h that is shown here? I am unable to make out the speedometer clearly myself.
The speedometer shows 125 km/h
